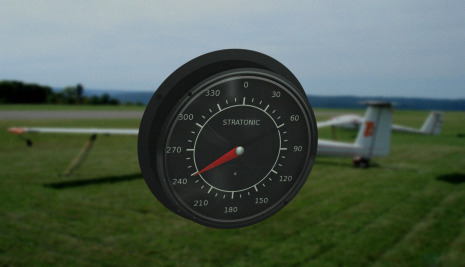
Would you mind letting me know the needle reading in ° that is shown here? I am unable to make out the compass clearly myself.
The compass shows 240 °
